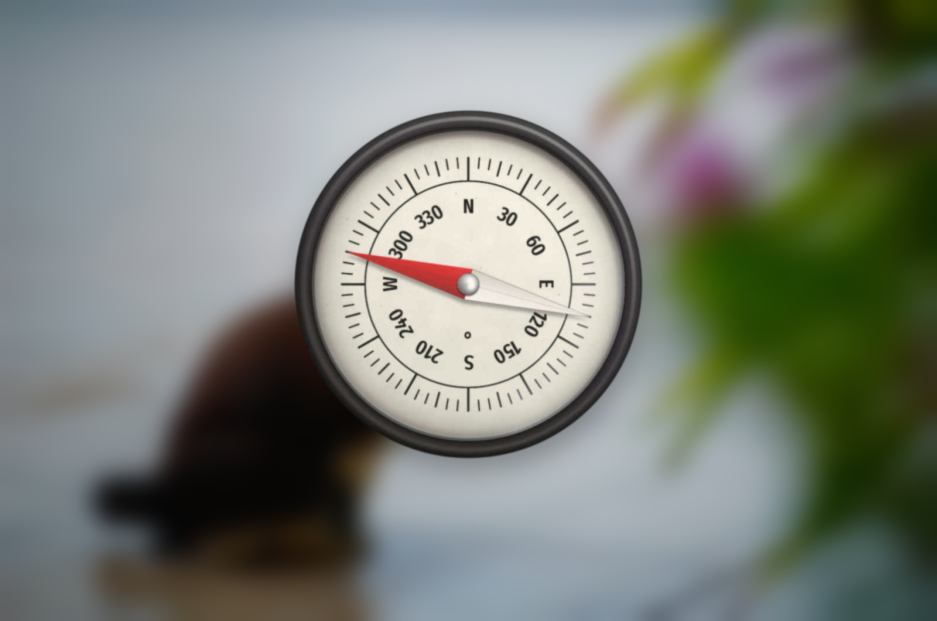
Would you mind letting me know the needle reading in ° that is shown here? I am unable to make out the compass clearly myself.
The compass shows 285 °
